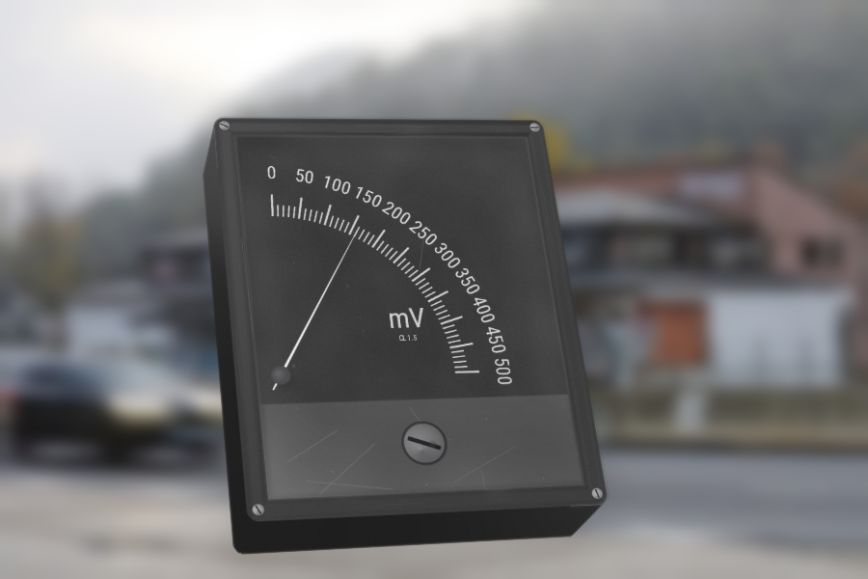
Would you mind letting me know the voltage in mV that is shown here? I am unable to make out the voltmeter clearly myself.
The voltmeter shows 160 mV
